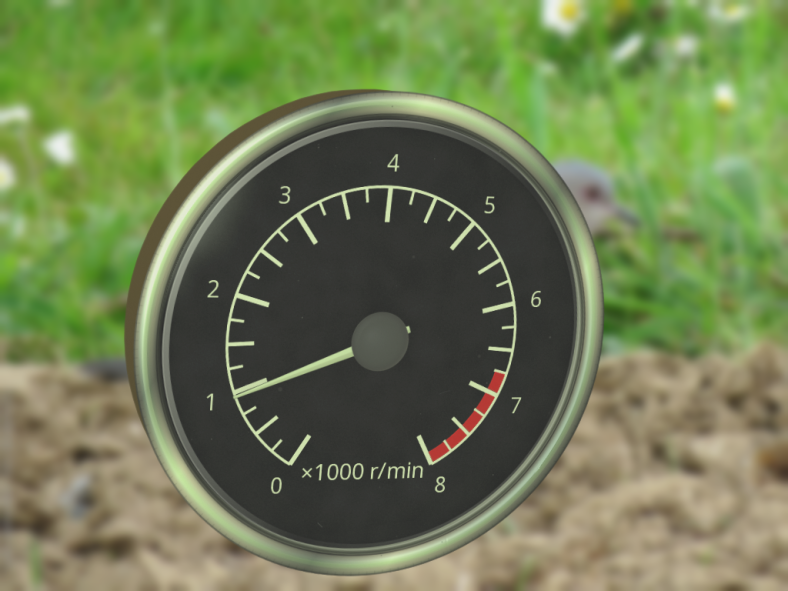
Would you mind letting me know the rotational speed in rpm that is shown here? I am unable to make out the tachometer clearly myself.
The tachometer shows 1000 rpm
